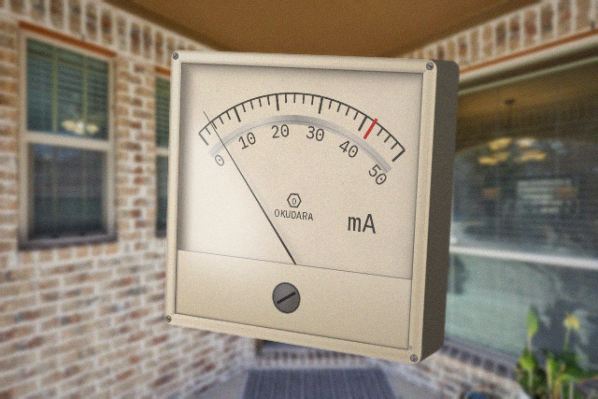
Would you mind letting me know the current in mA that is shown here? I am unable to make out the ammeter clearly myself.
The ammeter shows 4 mA
